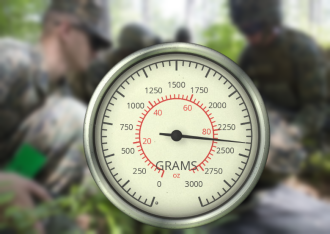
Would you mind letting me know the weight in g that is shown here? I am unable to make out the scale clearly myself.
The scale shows 2400 g
